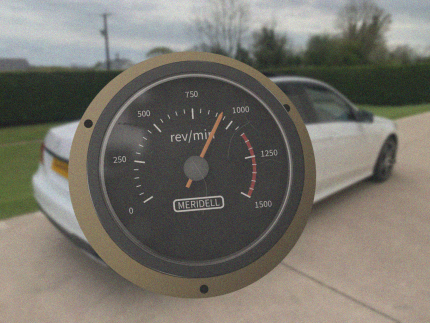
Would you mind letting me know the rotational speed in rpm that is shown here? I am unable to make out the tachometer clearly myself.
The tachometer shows 925 rpm
